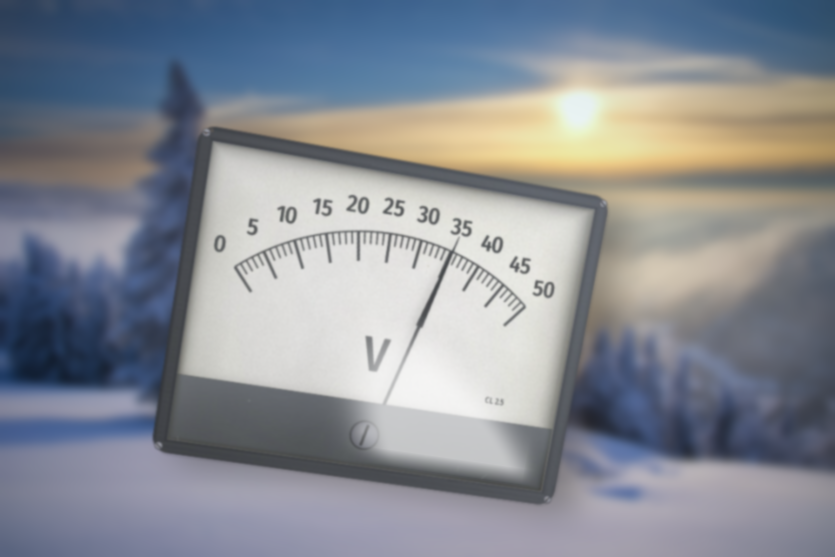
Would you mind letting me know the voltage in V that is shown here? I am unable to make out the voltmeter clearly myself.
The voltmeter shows 35 V
